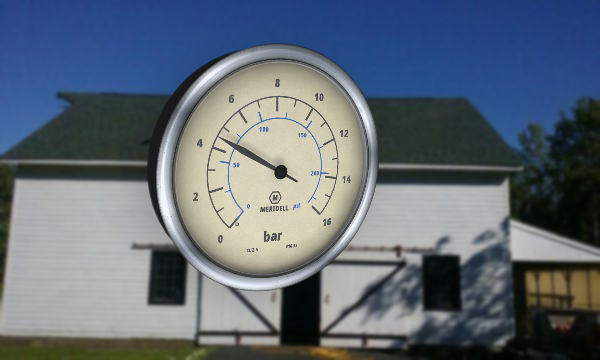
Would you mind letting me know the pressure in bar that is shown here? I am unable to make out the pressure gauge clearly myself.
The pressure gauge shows 4.5 bar
